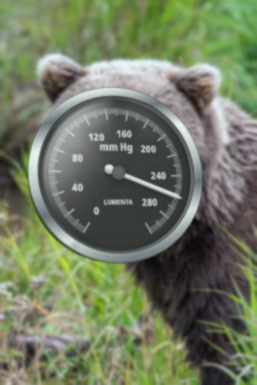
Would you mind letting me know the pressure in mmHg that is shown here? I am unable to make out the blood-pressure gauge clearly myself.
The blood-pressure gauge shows 260 mmHg
